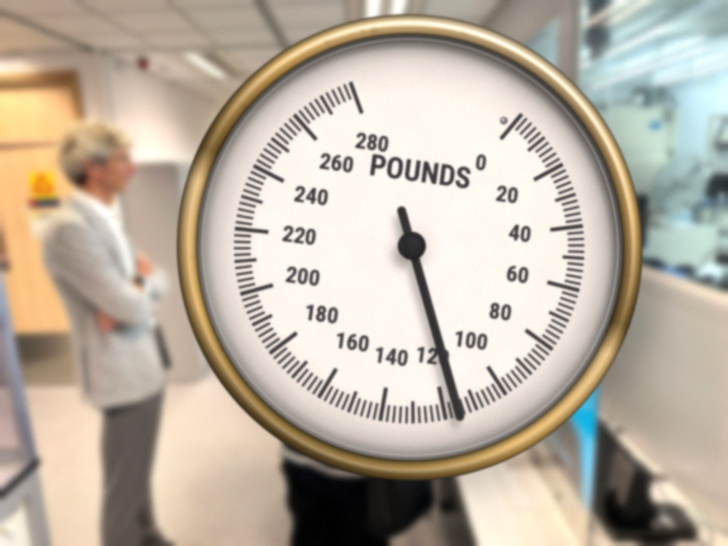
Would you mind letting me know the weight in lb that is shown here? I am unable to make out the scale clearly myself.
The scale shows 116 lb
